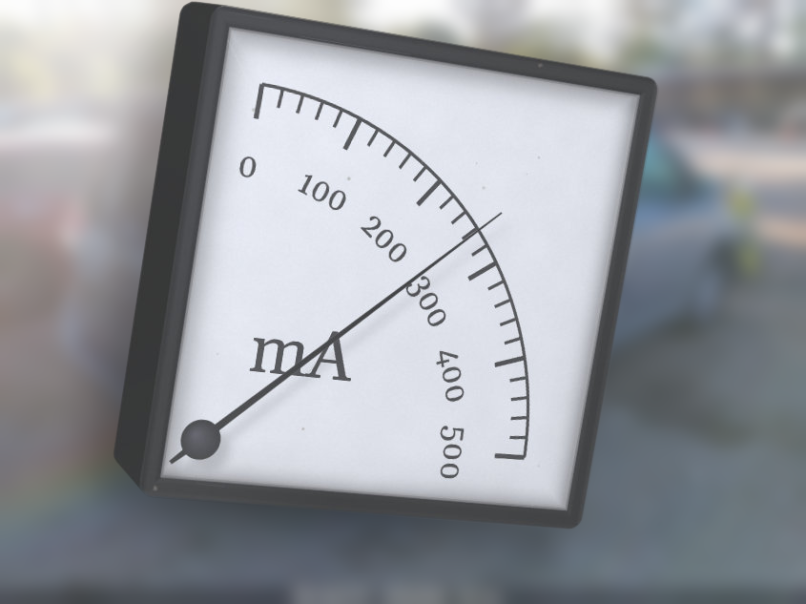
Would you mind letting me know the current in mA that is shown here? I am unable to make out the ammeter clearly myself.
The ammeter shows 260 mA
